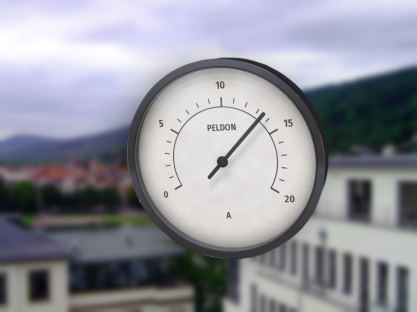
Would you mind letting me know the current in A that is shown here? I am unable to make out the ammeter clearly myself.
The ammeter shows 13.5 A
